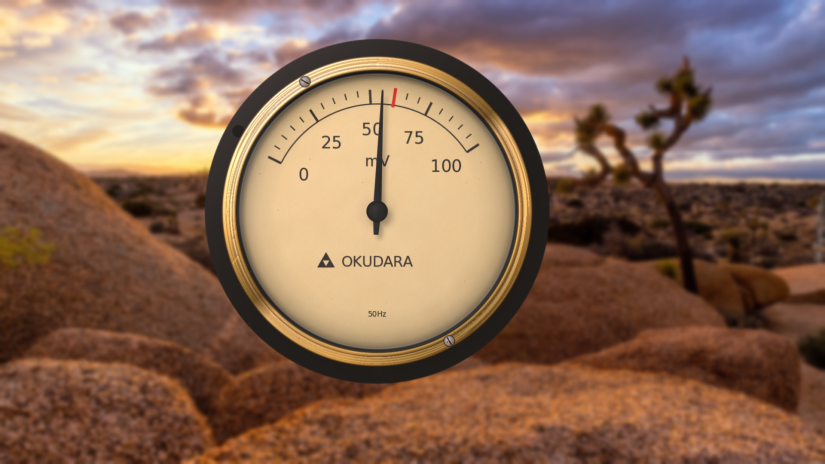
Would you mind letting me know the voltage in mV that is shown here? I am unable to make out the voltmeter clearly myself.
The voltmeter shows 55 mV
